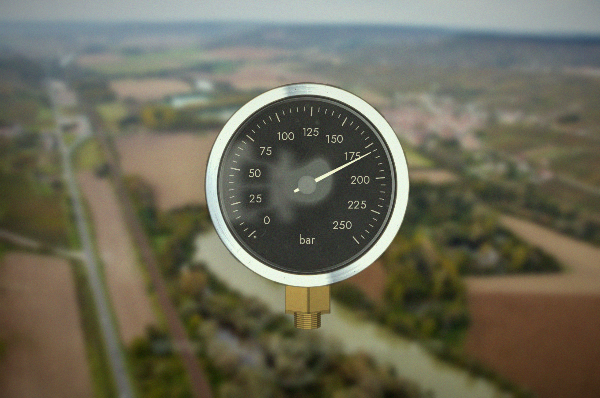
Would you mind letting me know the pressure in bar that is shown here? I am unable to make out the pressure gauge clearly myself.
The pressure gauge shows 180 bar
